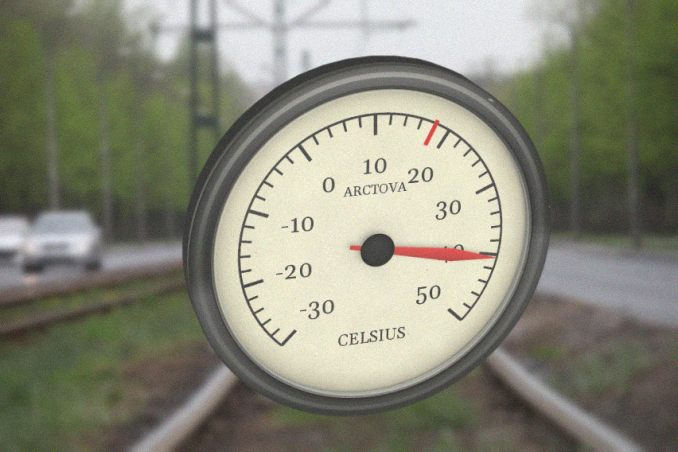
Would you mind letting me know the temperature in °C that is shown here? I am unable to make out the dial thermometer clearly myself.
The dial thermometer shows 40 °C
